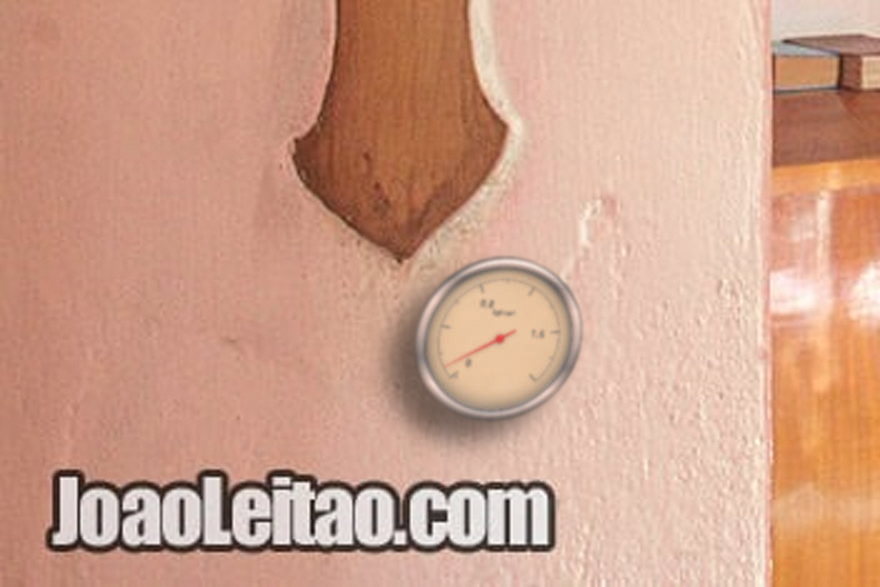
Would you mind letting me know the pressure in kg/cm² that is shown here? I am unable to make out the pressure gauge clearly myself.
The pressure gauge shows 0.1 kg/cm²
